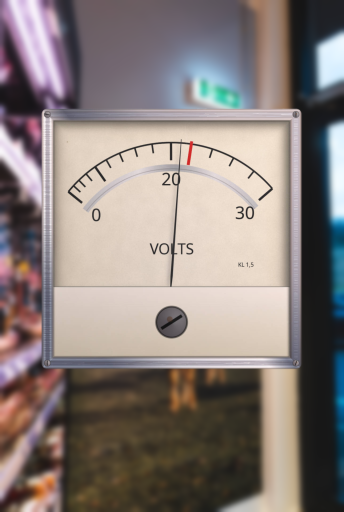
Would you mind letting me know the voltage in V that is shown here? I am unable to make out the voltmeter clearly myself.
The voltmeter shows 21 V
